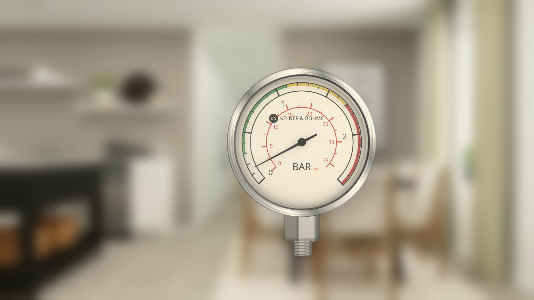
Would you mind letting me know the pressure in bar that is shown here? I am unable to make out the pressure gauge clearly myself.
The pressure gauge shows 0.15 bar
